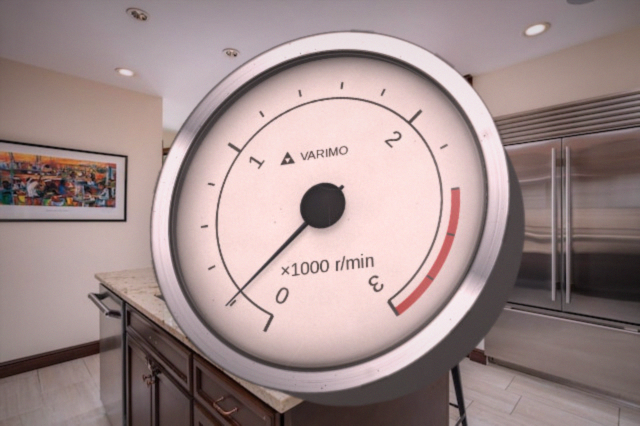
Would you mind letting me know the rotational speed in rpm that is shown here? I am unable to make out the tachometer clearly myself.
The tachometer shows 200 rpm
